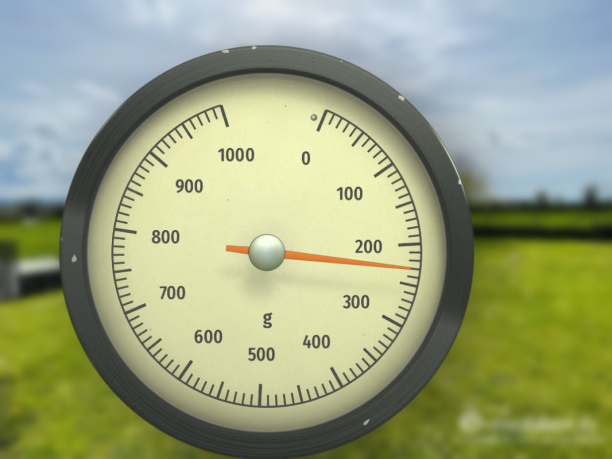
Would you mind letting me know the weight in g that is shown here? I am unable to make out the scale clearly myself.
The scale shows 230 g
